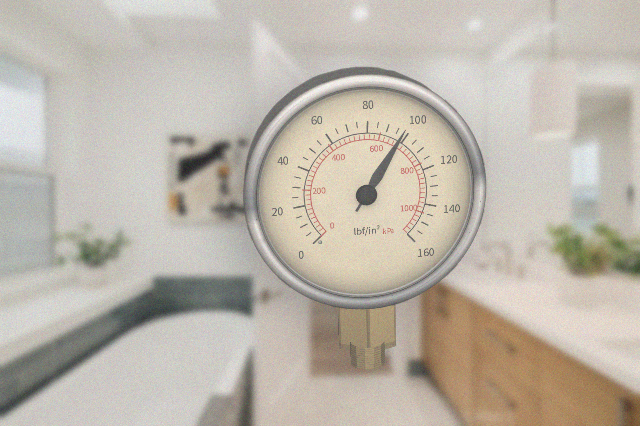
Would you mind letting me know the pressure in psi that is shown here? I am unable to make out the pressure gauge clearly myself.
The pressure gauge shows 97.5 psi
